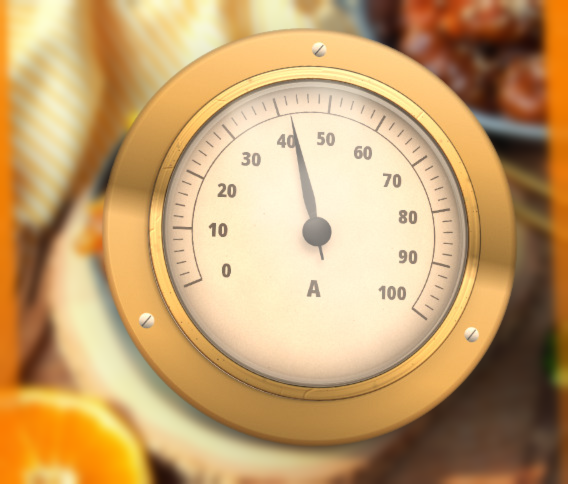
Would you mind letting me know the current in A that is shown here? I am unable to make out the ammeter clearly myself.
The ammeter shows 42 A
